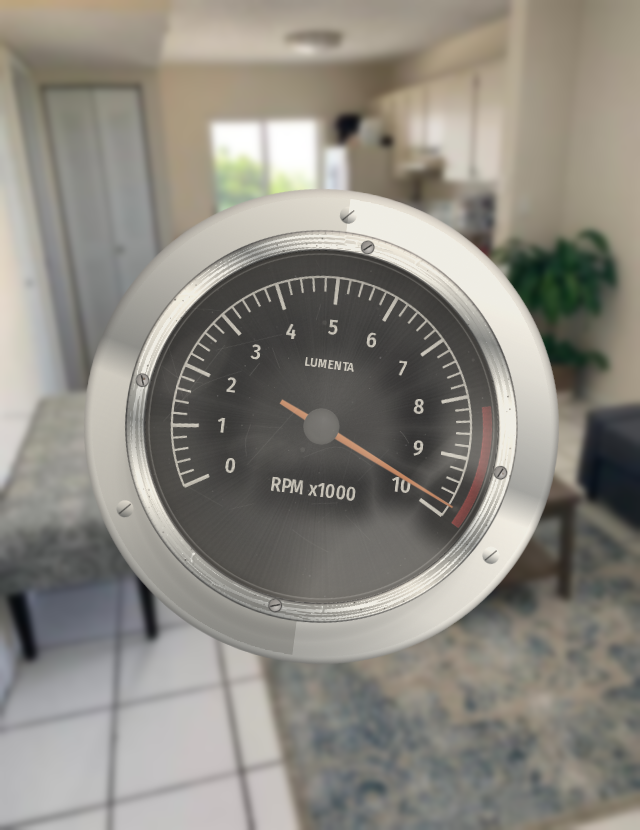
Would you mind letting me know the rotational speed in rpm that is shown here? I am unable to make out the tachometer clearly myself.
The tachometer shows 9800 rpm
